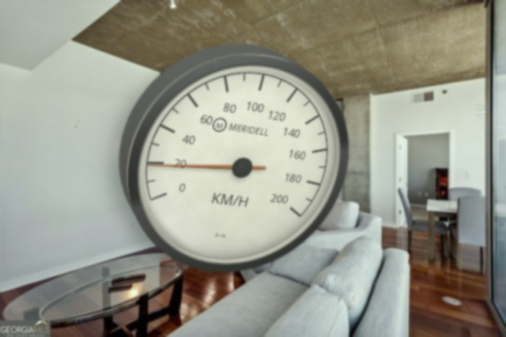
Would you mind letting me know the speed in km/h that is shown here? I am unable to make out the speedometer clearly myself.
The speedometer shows 20 km/h
